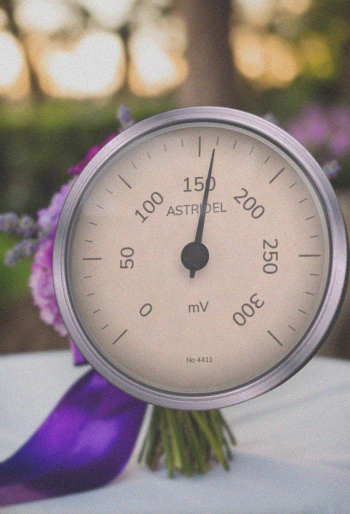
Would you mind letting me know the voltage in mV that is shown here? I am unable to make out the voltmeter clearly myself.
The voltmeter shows 160 mV
